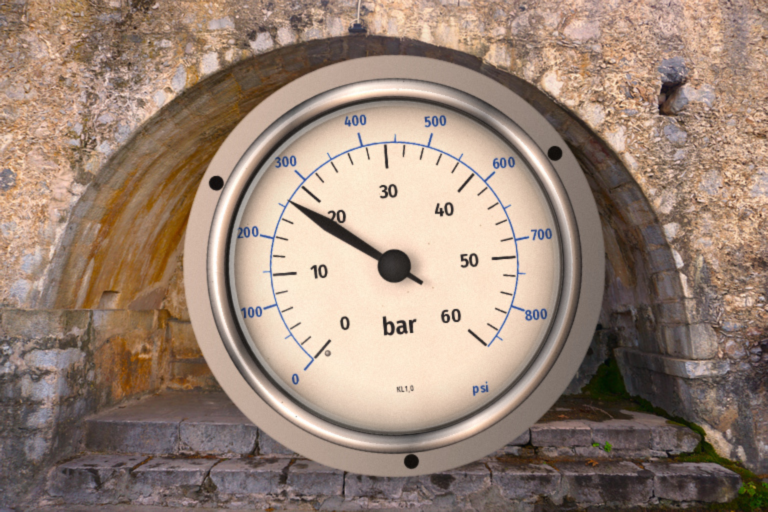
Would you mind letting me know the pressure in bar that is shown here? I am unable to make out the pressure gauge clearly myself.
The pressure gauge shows 18 bar
